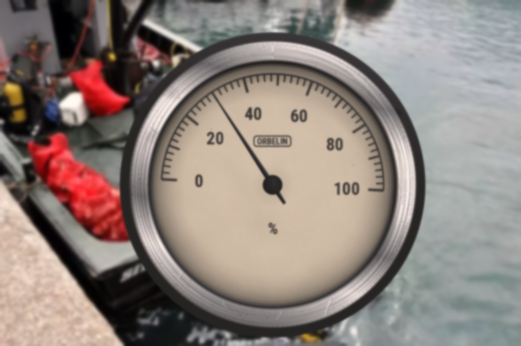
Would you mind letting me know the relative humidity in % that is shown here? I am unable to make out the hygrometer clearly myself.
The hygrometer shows 30 %
